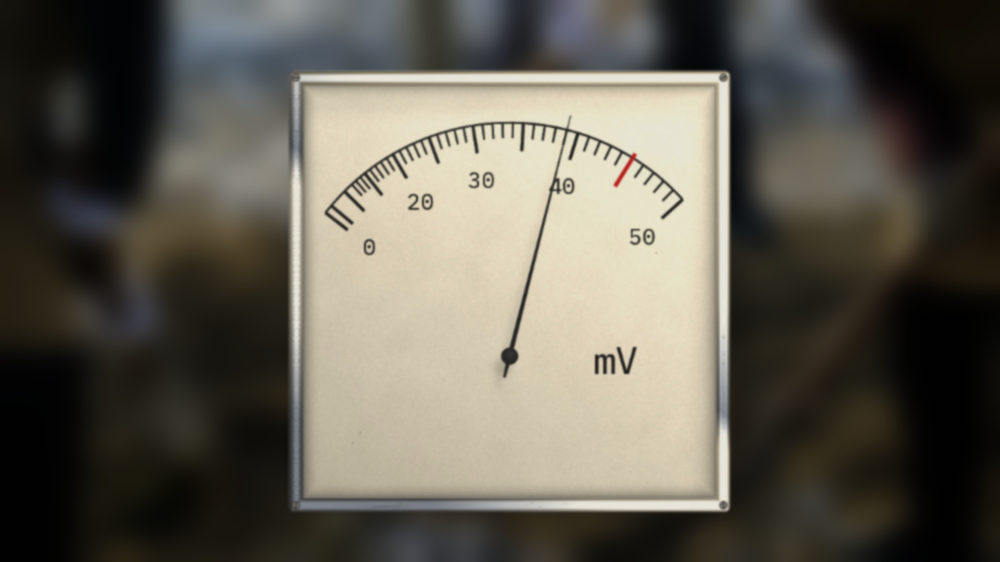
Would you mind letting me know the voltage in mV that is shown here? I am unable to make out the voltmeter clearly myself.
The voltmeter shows 39 mV
